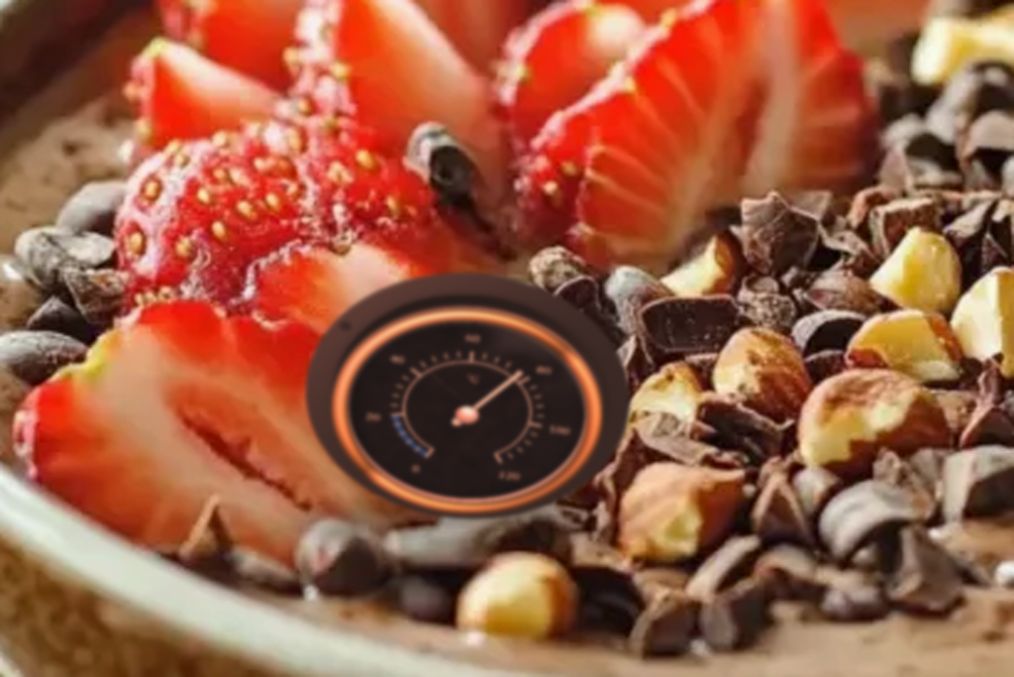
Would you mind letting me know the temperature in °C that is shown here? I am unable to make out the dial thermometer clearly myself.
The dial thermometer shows 76 °C
